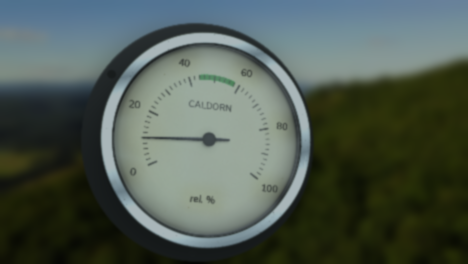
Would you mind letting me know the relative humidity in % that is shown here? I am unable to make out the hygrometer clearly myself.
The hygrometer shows 10 %
